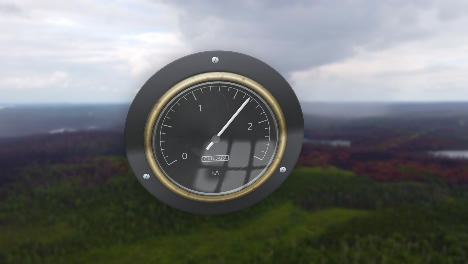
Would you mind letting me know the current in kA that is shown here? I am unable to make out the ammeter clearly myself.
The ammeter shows 1.65 kA
